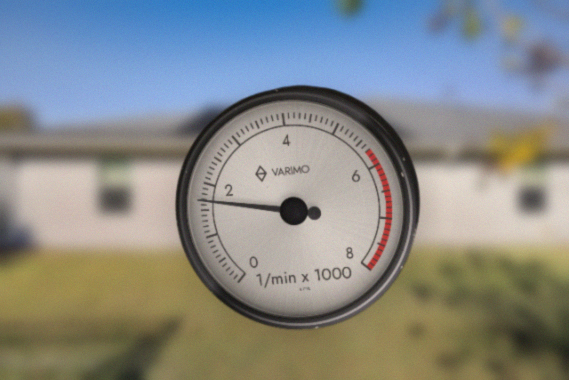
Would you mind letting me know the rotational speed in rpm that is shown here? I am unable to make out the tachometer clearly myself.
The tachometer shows 1700 rpm
